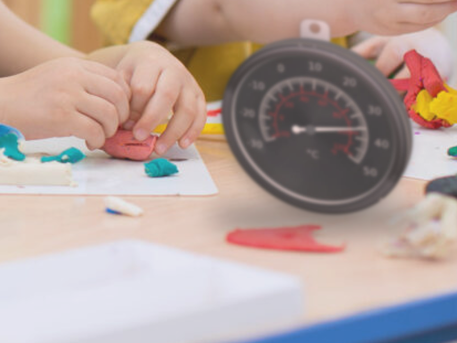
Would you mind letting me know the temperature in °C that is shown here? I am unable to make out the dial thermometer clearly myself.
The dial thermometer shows 35 °C
